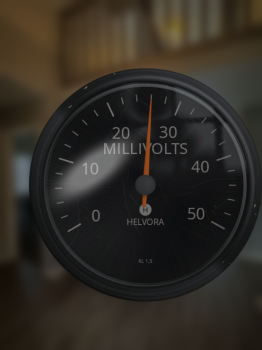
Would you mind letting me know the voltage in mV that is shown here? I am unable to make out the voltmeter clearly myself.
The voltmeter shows 26 mV
